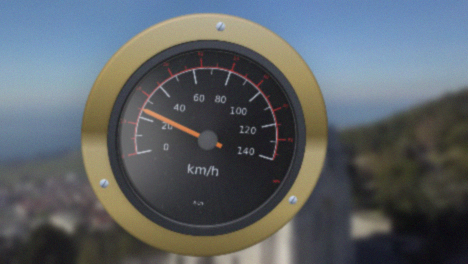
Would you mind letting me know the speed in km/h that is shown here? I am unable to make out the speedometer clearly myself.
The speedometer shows 25 km/h
